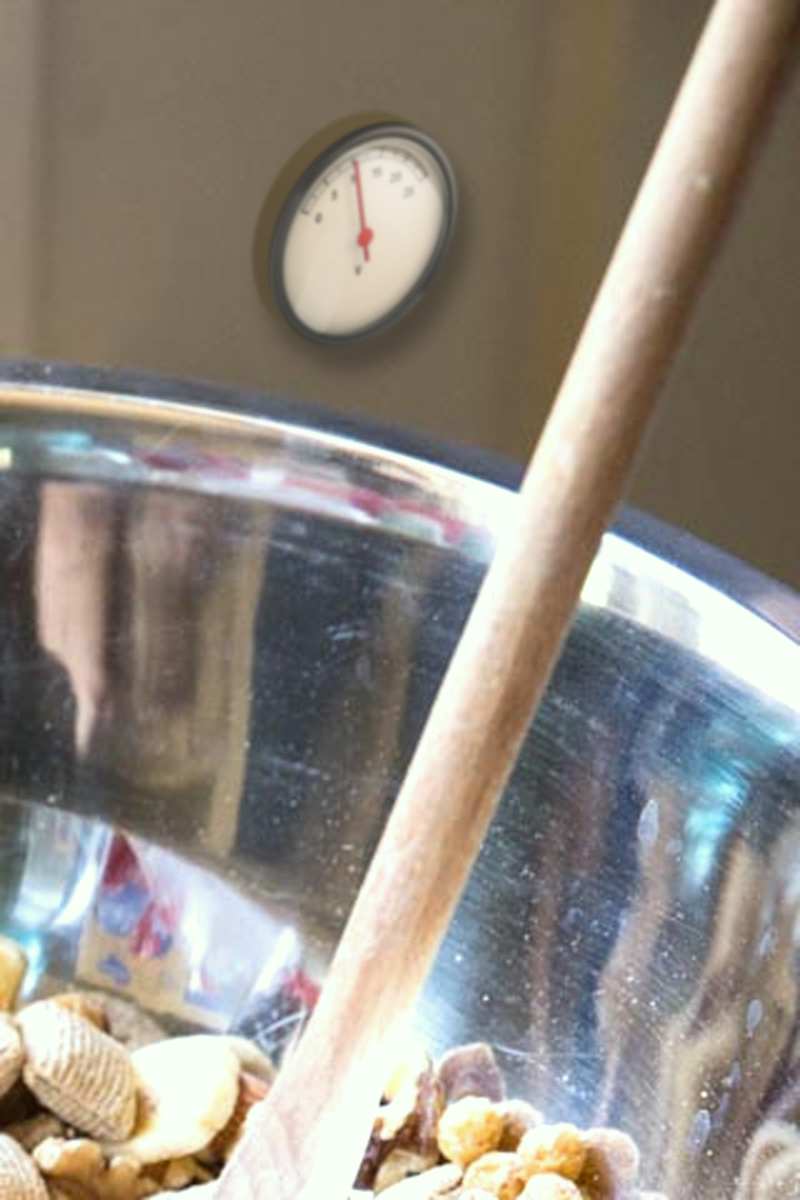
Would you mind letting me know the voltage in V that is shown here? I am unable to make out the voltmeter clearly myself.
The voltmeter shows 10 V
